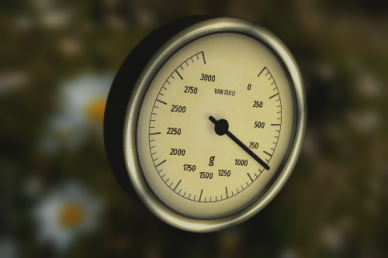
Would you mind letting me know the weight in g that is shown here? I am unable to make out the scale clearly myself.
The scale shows 850 g
